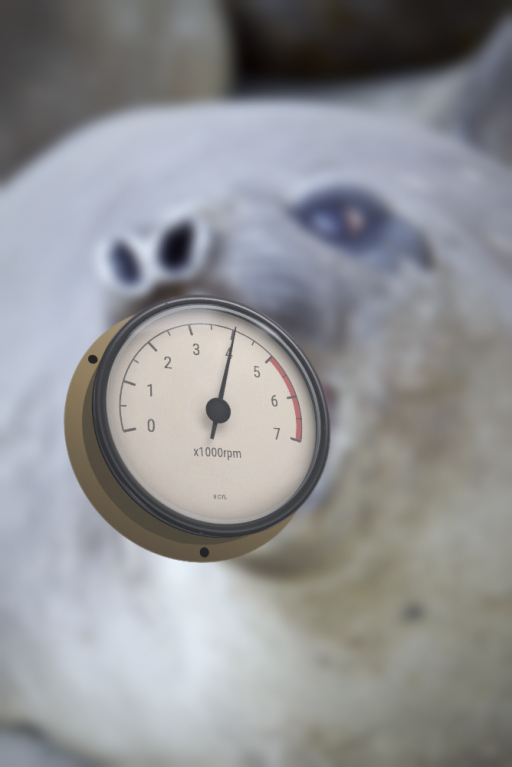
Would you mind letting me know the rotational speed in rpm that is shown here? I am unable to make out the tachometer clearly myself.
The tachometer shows 4000 rpm
